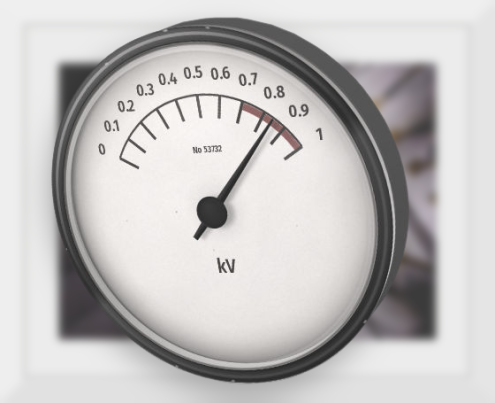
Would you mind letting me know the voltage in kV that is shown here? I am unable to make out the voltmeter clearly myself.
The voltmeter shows 0.85 kV
